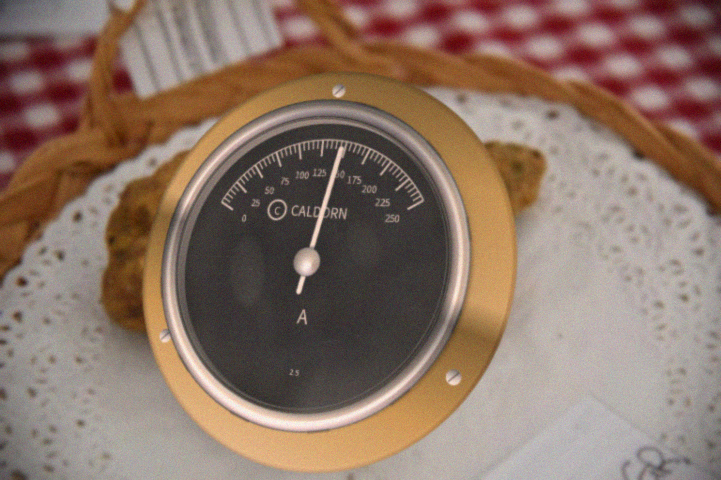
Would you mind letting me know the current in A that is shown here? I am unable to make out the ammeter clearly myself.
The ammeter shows 150 A
